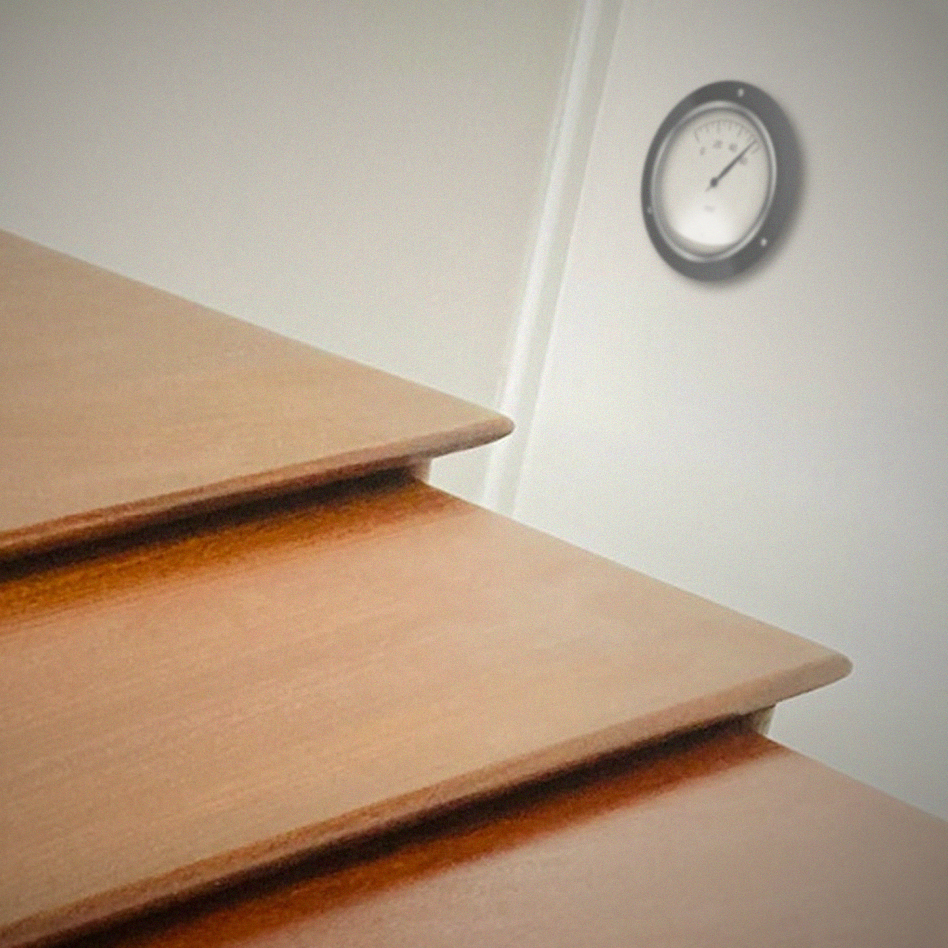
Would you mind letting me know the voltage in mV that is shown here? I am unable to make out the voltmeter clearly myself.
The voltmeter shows 55 mV
